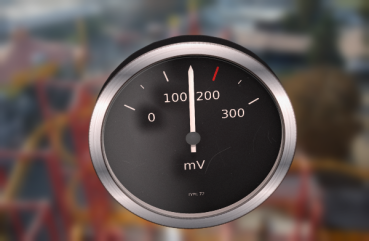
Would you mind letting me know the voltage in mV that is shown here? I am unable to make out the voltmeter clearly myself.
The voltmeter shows 150 mV
